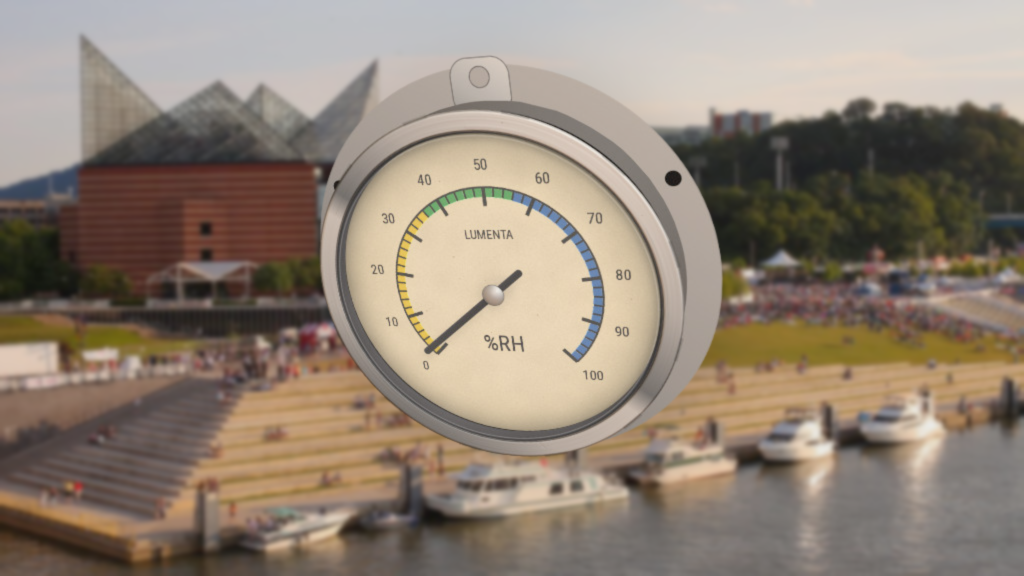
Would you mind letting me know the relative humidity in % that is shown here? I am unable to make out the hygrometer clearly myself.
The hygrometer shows 2 %
